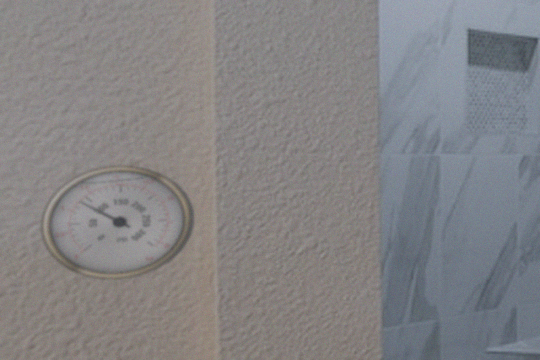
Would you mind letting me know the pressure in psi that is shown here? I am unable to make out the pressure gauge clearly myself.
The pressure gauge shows 90 psi
